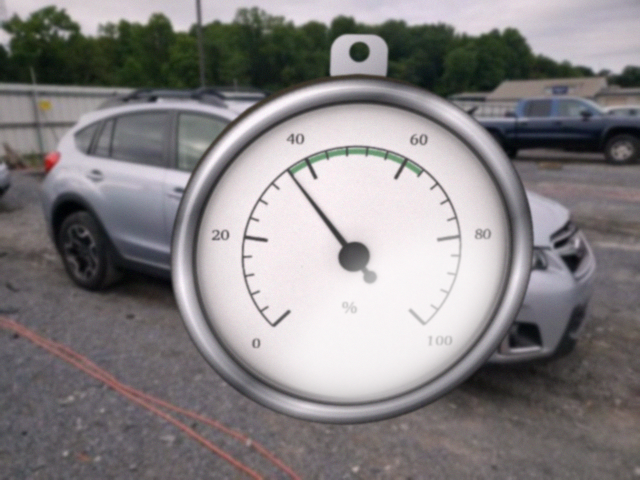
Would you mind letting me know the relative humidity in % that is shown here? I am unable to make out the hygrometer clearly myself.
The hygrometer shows 36 %
